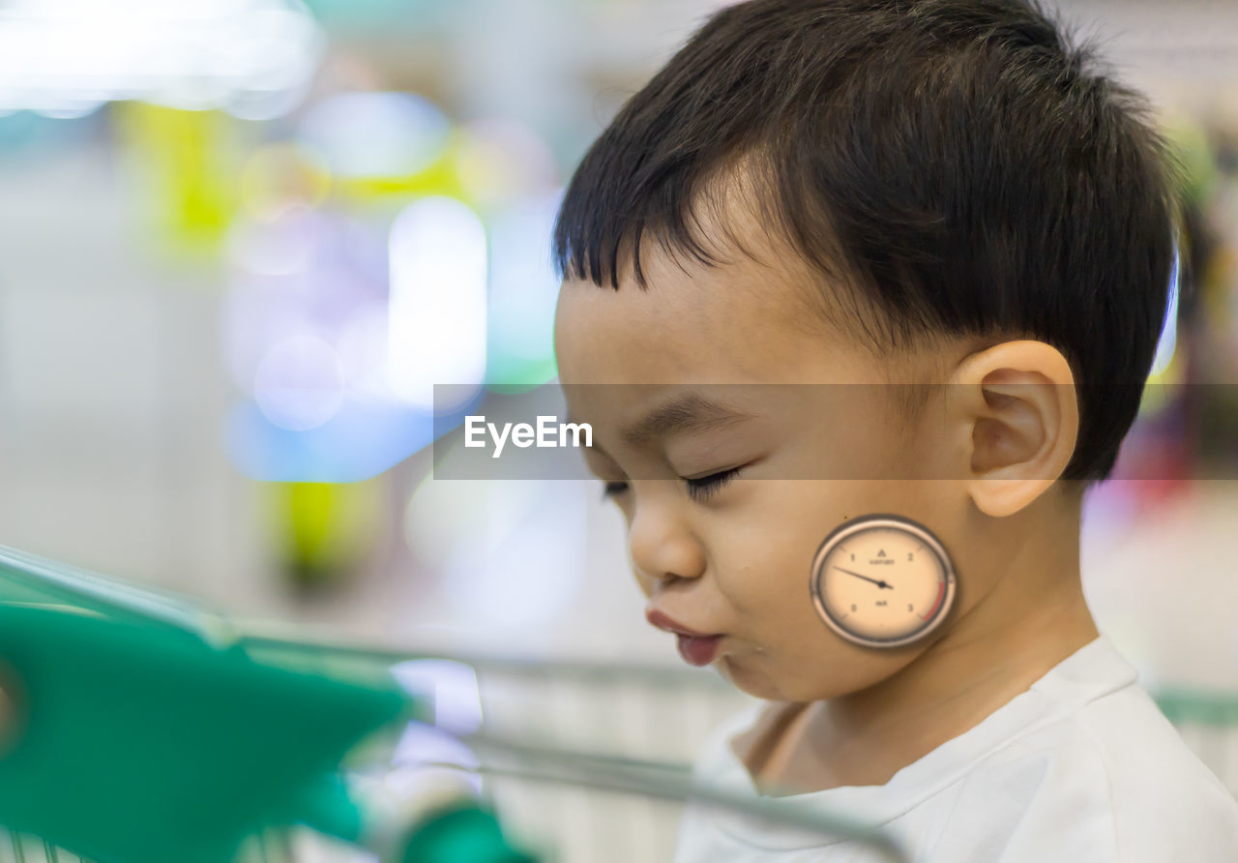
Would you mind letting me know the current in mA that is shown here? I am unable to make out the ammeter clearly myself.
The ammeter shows 0.75 mA
